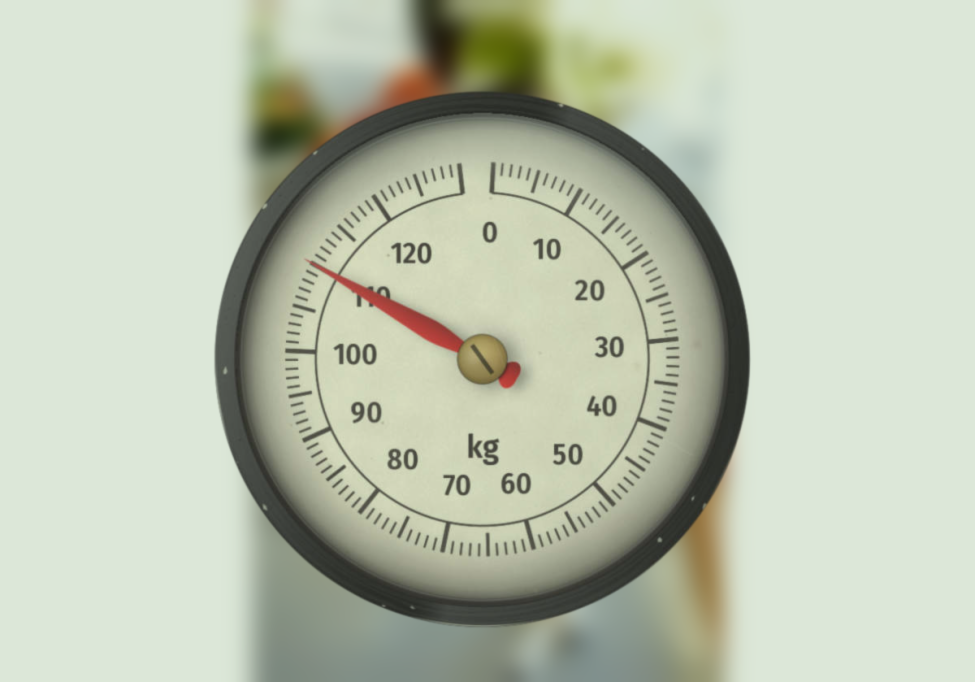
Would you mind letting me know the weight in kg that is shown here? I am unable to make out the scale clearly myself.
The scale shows 110 kg
